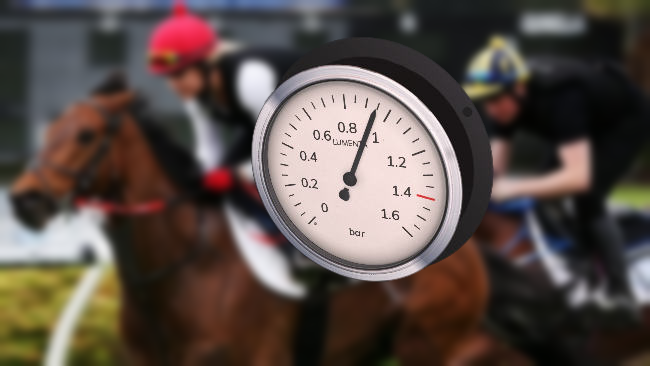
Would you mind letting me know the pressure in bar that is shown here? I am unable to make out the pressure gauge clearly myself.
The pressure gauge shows 0.95 bar
